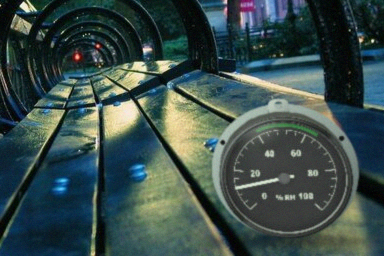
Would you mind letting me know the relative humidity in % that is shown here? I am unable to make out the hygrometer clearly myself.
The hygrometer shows 12 %
